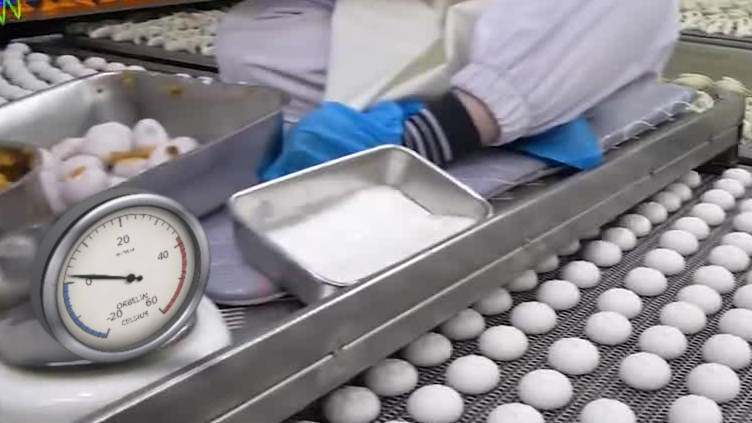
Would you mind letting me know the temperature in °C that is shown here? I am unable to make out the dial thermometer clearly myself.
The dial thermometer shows 2 °C
